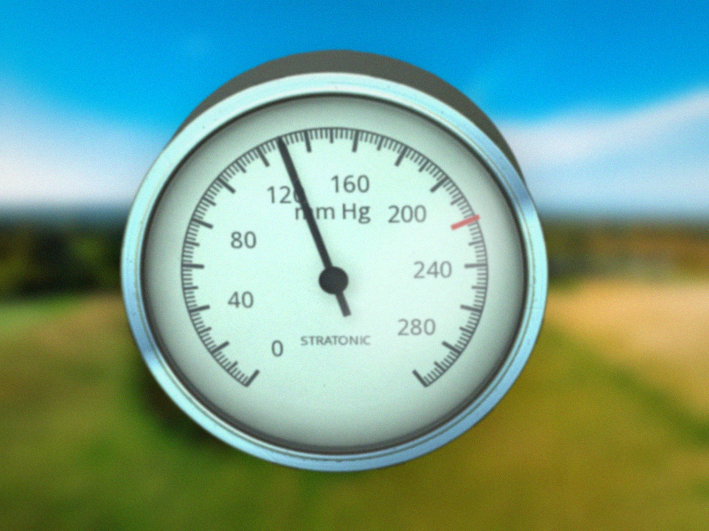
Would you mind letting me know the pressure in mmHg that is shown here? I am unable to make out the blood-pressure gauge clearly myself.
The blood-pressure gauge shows 130 mmHg
